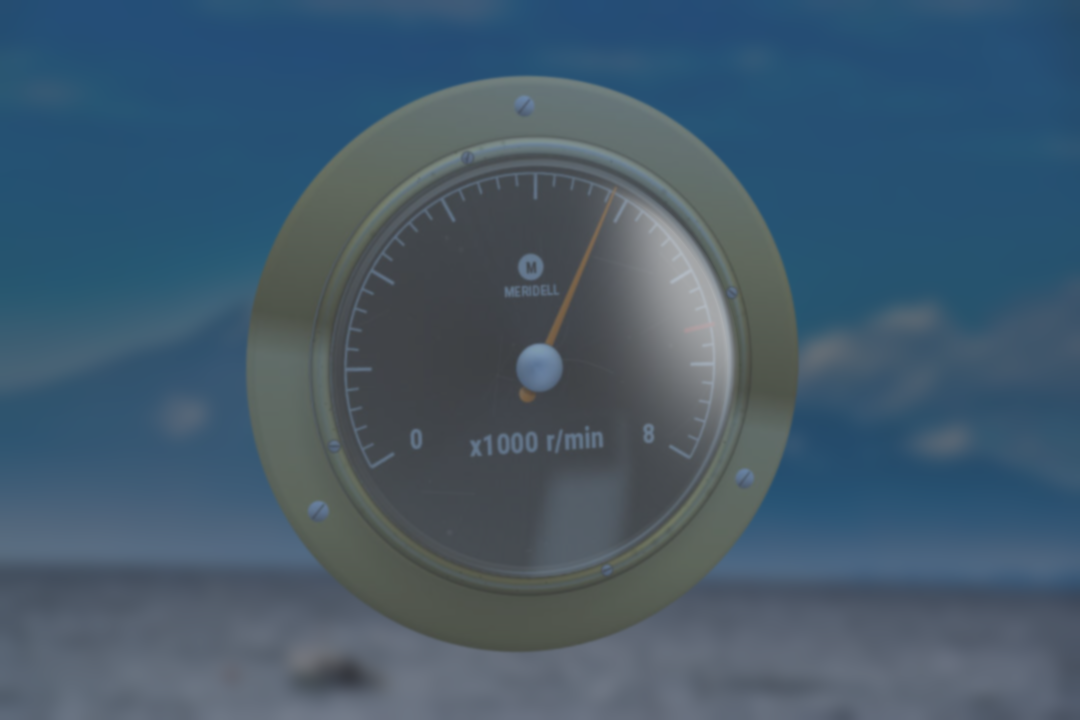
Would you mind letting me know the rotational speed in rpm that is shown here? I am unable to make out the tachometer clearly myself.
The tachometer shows 4800 rpm
